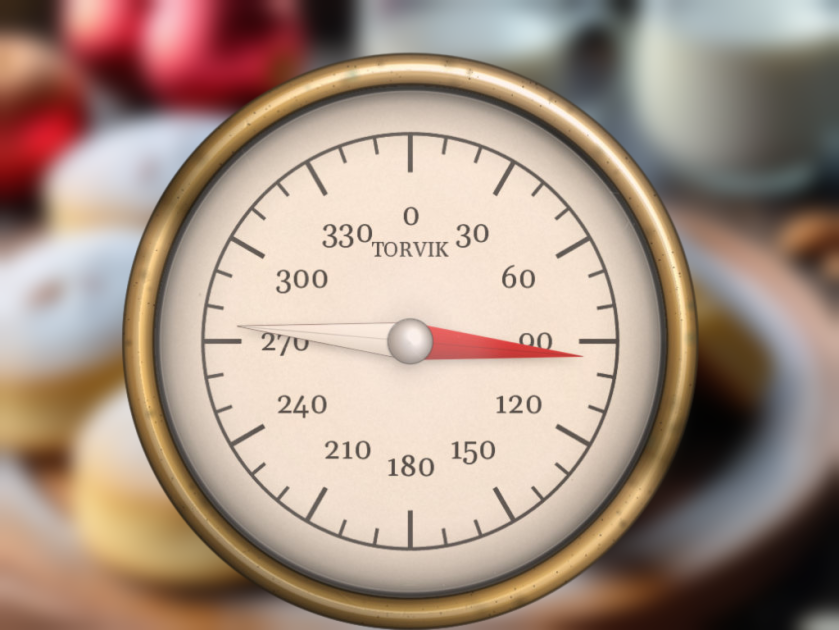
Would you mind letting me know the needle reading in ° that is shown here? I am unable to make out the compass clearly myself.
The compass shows 95 °
